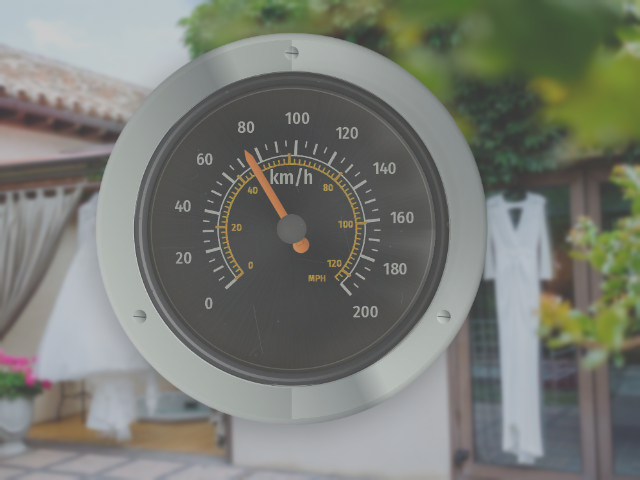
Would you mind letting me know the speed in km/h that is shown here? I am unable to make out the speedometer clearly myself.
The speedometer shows 75 km/h
